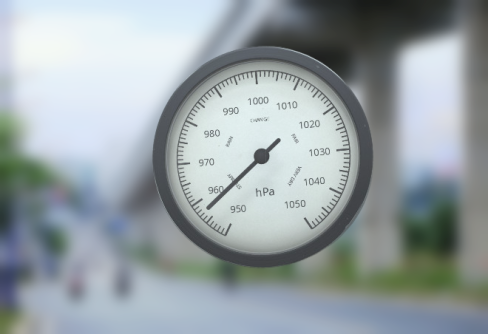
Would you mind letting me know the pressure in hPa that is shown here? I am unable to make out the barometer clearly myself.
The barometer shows 957 hPa
